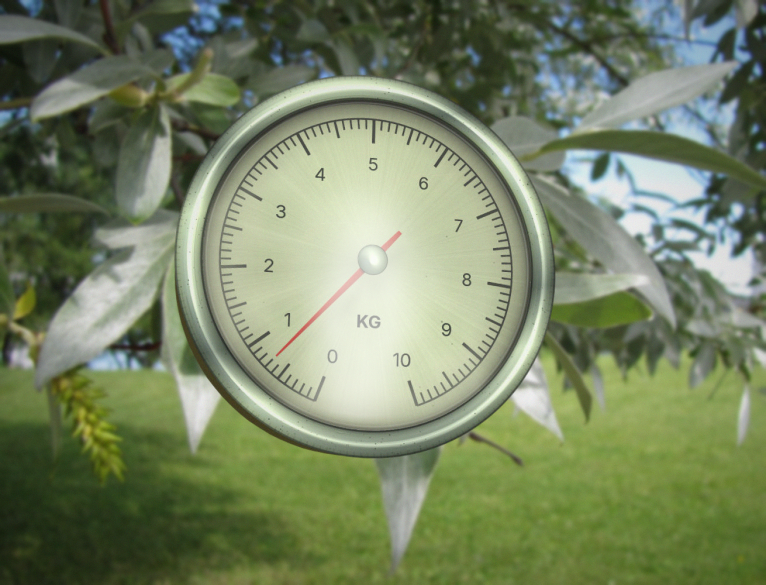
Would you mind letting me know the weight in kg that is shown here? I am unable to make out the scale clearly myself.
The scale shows 0.7 kg
